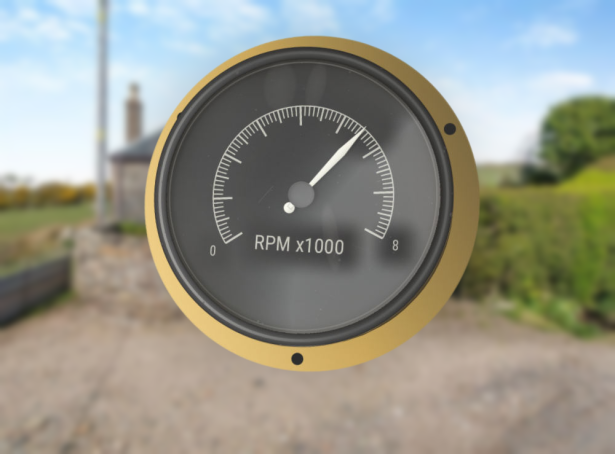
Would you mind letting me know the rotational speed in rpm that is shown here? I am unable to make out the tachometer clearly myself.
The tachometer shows 5500 rpm
